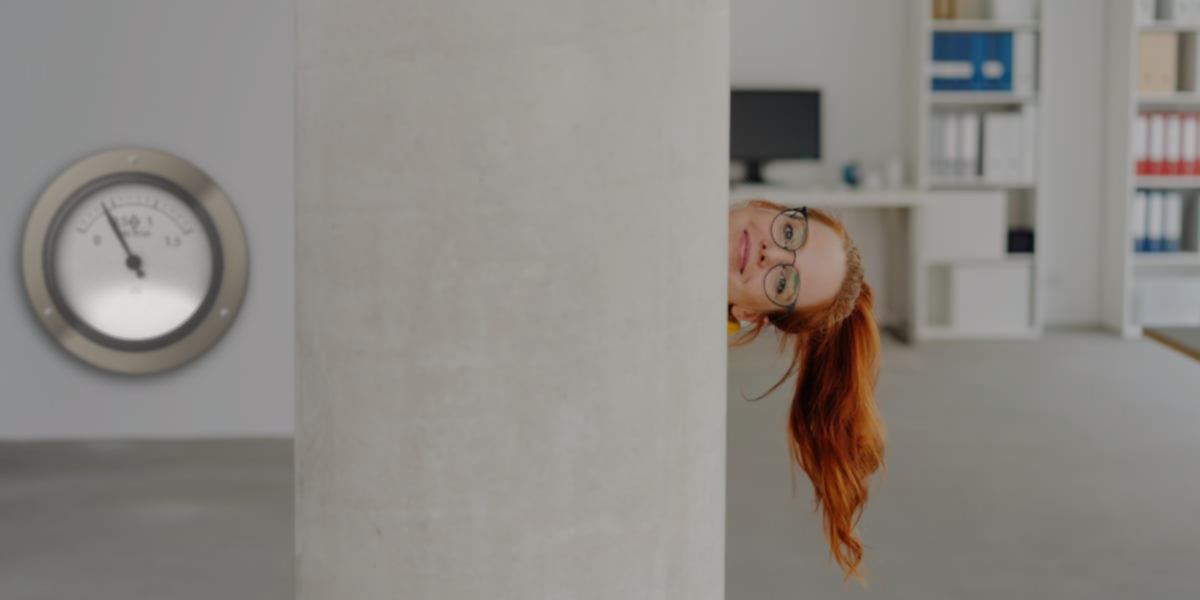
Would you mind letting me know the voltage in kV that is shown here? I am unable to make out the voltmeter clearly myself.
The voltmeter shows 0.4 kV
